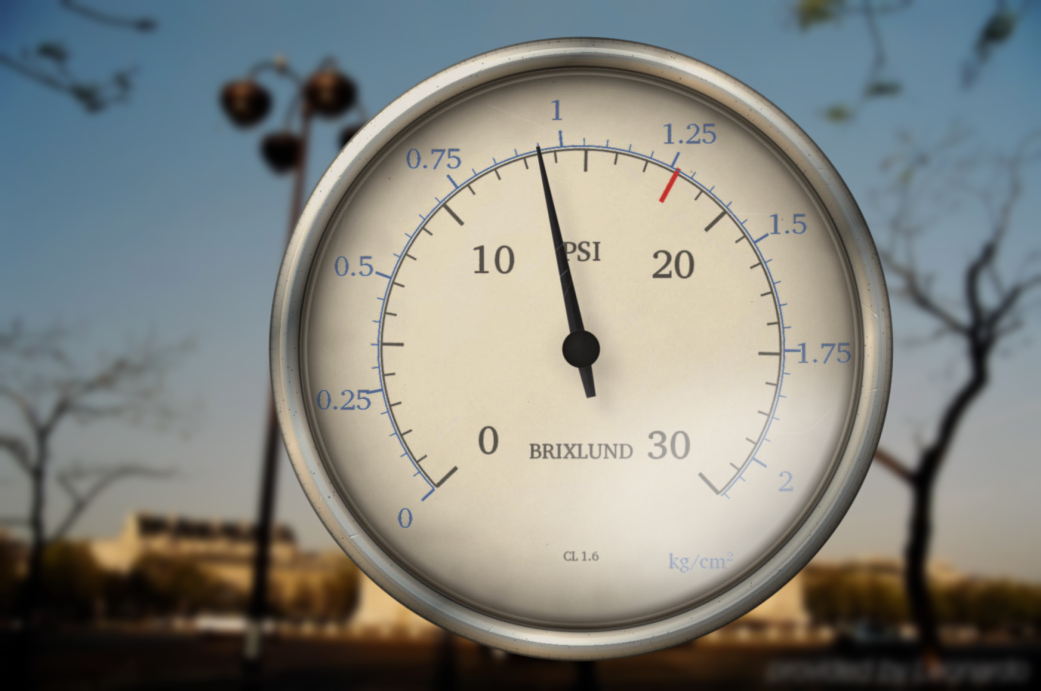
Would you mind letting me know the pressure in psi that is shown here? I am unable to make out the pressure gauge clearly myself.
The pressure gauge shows 13.5 psi
